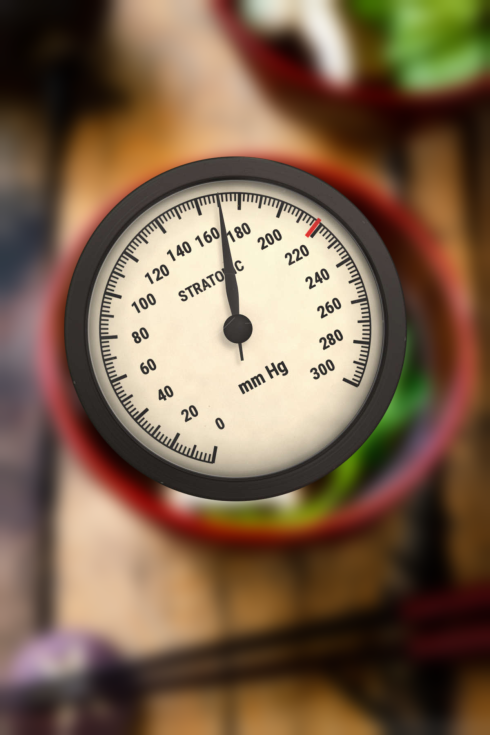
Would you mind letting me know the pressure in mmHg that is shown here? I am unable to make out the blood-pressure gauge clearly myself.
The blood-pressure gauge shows 170 mmHg
